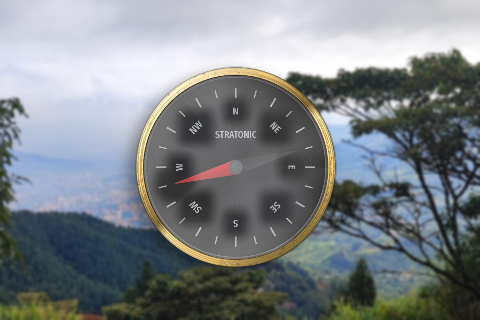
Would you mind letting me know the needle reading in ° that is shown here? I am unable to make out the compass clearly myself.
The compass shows 255 °
